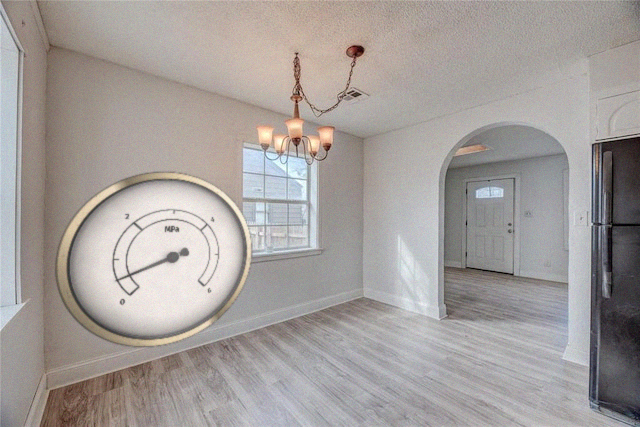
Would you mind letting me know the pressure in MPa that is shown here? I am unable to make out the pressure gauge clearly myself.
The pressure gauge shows 0.5 MPa
